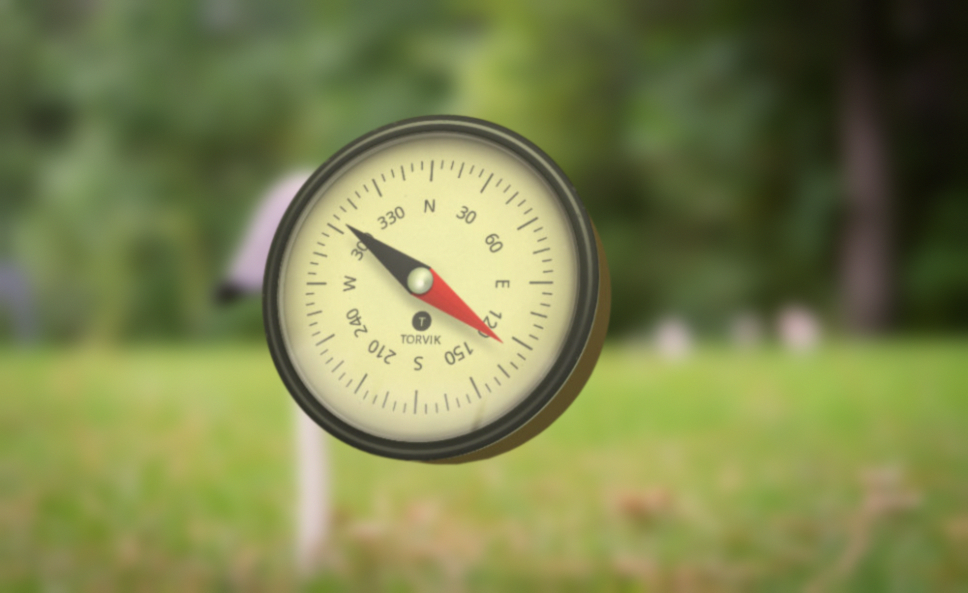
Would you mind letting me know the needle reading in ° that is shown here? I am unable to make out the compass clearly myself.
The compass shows 125 °
